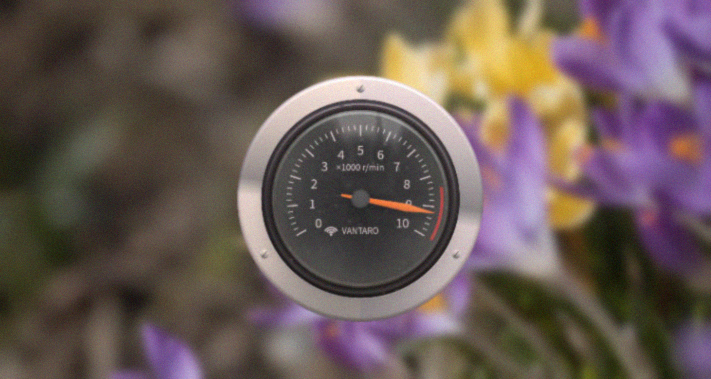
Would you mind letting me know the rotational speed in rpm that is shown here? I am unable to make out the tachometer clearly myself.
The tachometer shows 9200 rpm
